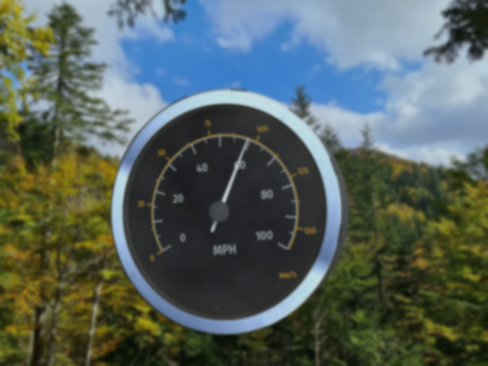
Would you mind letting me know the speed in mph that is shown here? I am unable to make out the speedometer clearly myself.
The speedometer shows 60 mph
